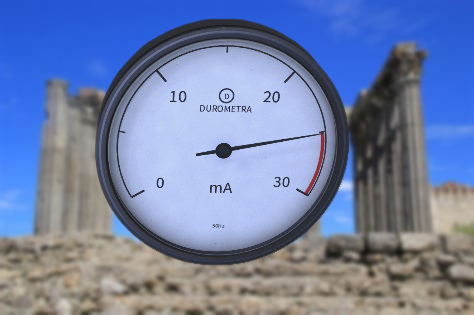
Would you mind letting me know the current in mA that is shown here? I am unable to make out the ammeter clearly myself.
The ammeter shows 25 mA
